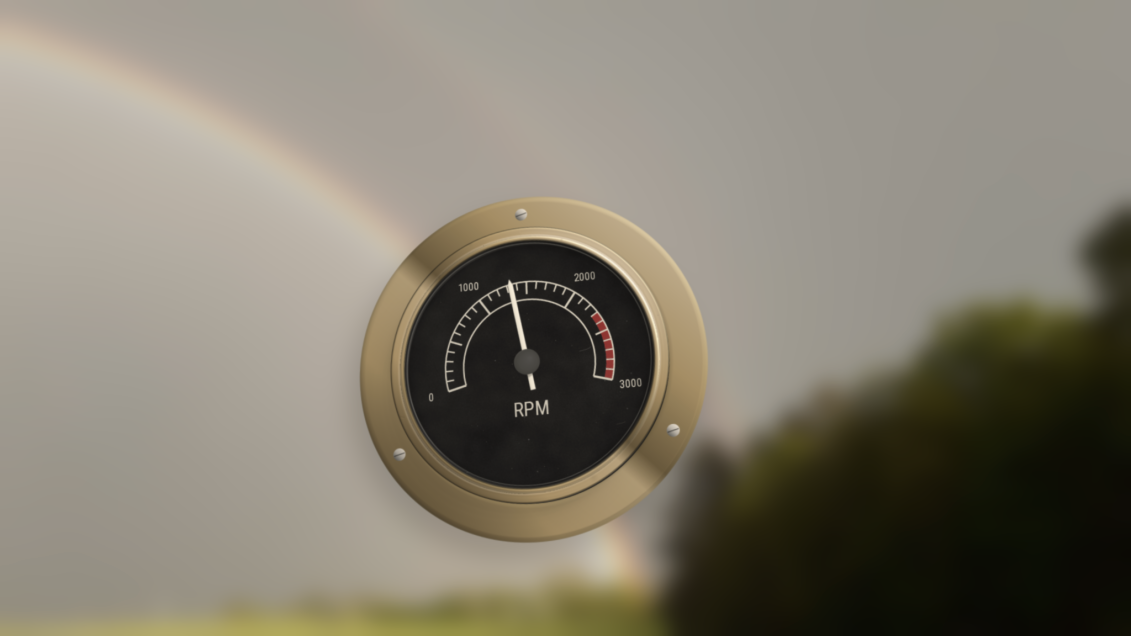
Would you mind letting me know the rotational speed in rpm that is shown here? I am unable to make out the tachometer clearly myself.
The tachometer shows 1350 rpm
